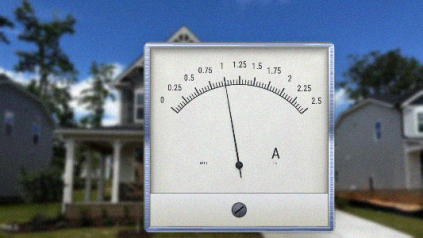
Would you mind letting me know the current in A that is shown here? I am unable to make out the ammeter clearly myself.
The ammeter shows 1 A
